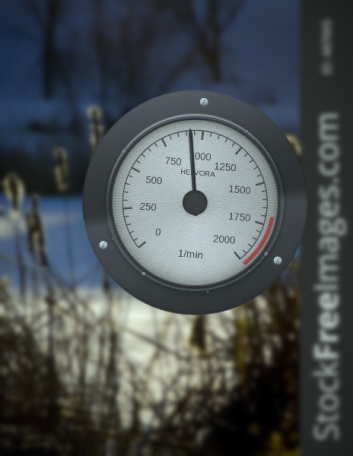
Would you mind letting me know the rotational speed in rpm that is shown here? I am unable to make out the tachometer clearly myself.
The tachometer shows 925 rpm
